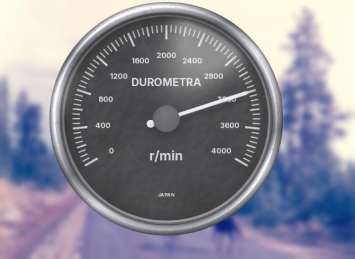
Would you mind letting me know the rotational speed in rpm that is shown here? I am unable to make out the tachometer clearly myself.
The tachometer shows 3200 rpm
